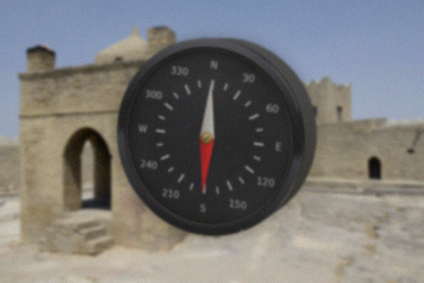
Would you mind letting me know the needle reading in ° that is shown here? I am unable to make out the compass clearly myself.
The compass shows 180 °
